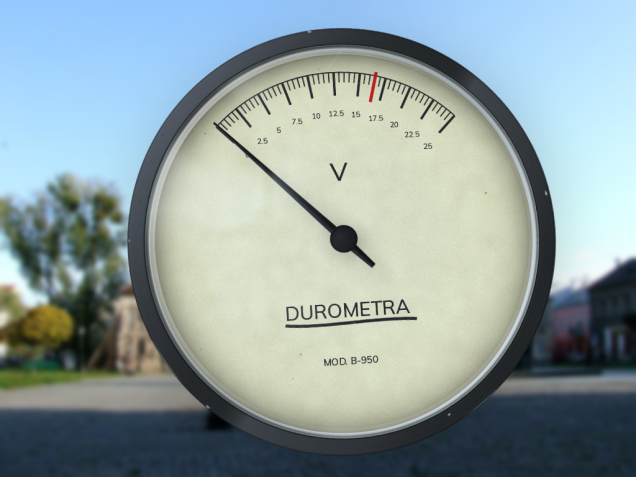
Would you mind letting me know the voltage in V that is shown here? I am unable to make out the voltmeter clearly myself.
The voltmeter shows 0 V
